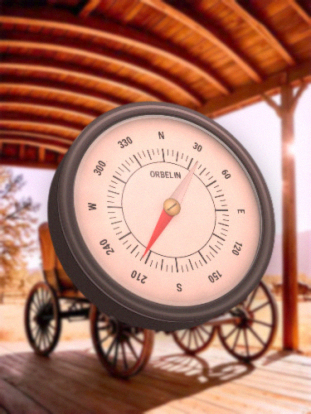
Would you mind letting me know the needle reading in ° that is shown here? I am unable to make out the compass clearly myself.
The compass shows 215 °
